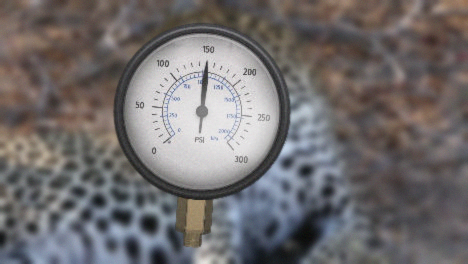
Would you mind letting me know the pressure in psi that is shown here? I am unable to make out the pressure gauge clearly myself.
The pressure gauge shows 150 psi
